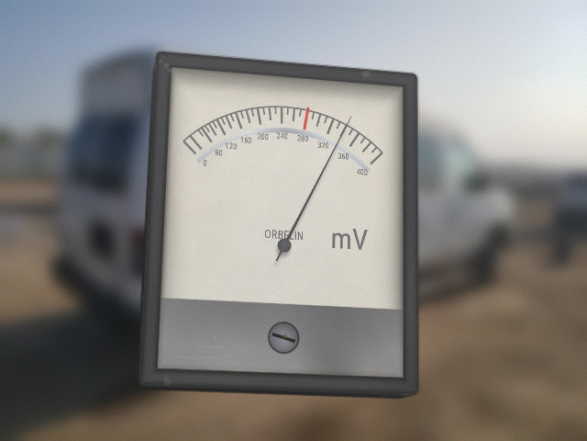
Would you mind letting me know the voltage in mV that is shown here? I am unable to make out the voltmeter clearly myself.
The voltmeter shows 340 mV
